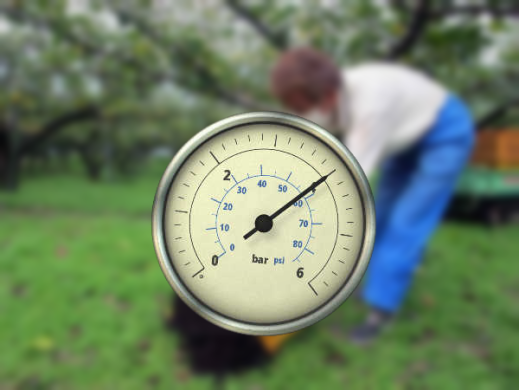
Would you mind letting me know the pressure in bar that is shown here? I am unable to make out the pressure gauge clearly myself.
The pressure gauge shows 4 bar
